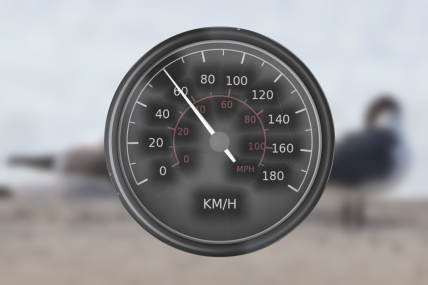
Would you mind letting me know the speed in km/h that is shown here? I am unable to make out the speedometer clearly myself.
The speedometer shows 60 km/h
